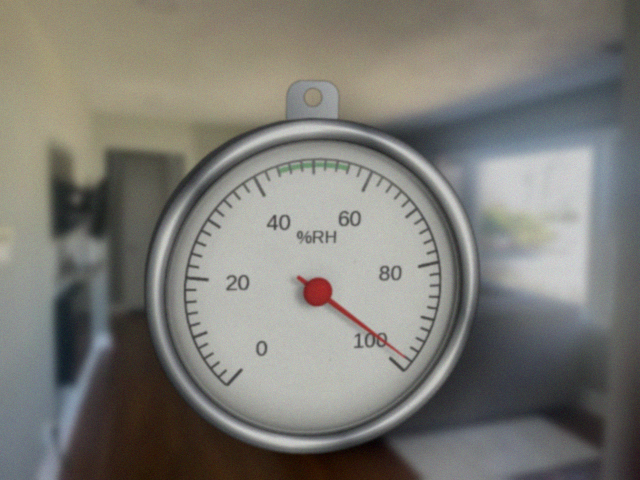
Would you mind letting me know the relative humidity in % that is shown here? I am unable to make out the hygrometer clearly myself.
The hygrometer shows 98 %
